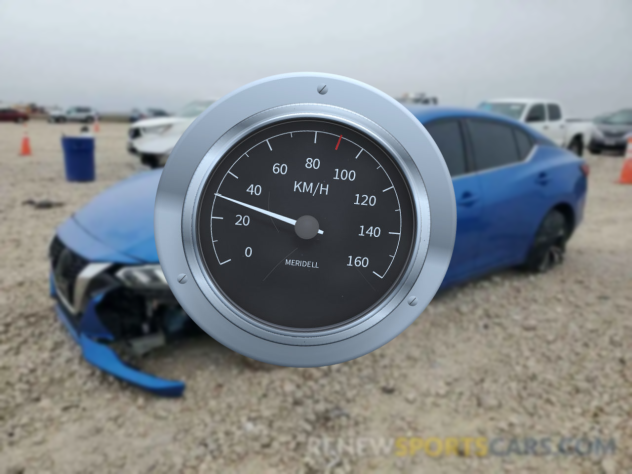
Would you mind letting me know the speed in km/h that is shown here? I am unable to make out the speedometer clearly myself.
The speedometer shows 30 km/h
